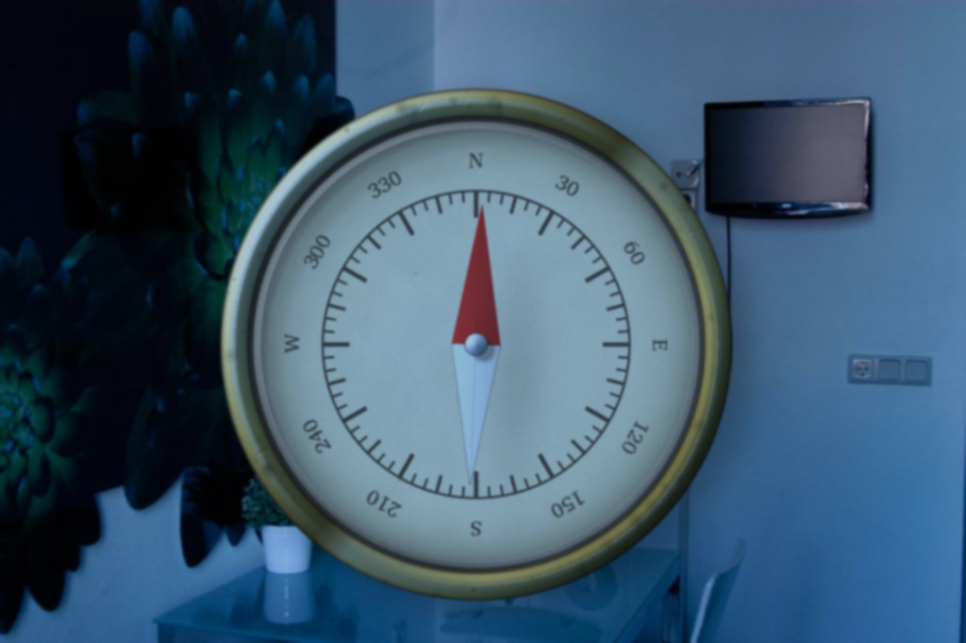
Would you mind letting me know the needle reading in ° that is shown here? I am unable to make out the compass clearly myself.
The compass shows 2.5 °
